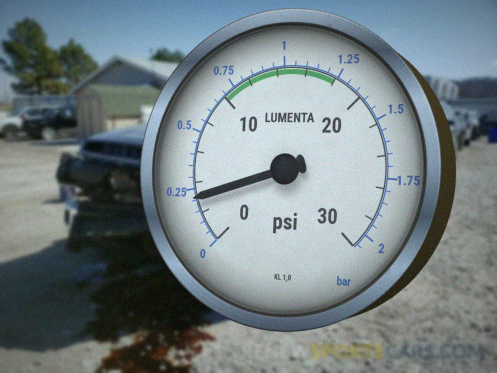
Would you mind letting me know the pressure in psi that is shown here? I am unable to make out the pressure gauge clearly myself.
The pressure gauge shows 3 psi
